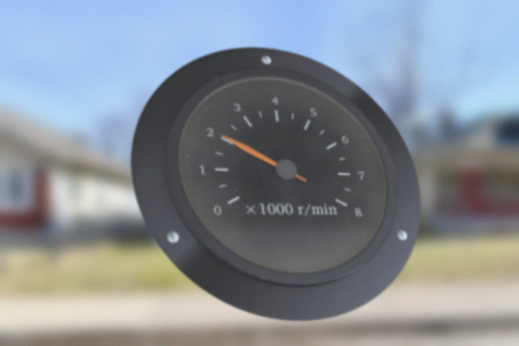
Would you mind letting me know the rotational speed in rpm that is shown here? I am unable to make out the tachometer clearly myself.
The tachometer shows 2000 rpm
